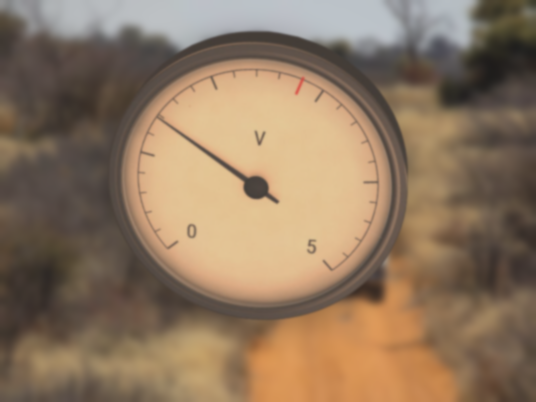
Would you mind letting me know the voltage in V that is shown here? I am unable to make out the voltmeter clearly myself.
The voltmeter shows 1.4 V
